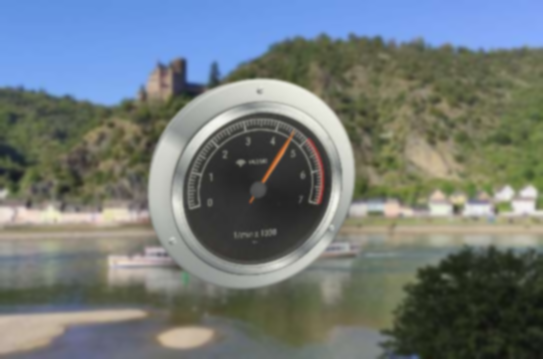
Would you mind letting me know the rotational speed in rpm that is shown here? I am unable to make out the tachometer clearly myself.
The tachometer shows 4500 rpm
